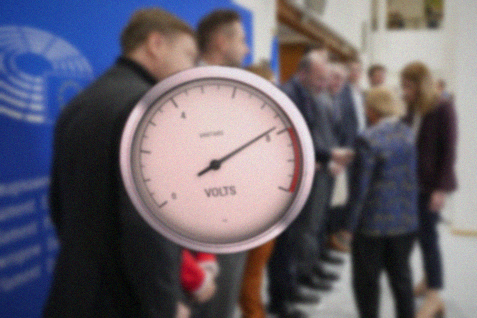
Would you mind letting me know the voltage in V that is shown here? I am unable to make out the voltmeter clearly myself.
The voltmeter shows 7.75 V
